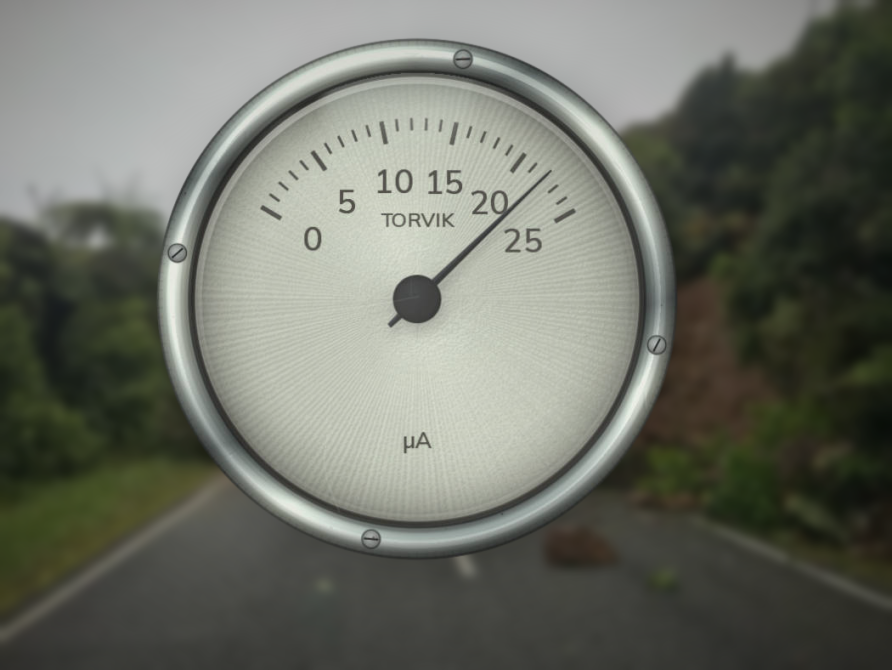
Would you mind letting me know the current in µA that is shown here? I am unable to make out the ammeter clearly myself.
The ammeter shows 22 µA
